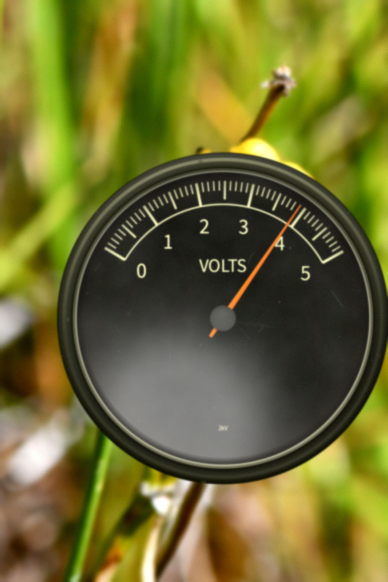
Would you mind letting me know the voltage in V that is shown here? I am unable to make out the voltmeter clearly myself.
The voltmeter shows 3.9 V
